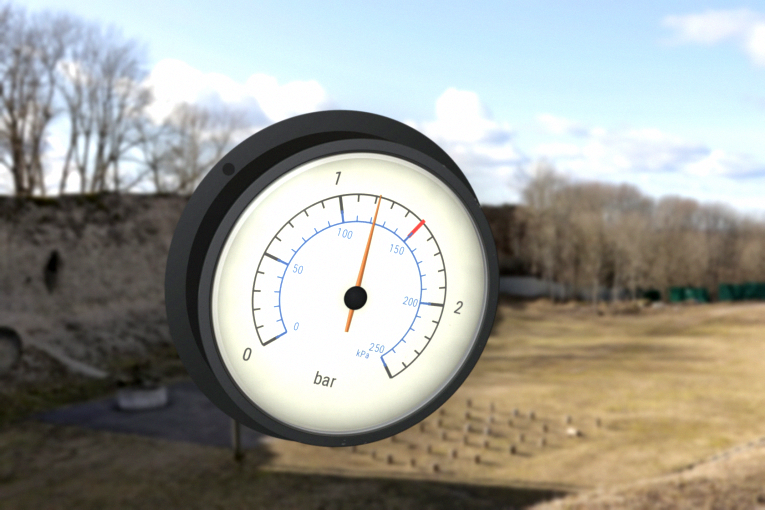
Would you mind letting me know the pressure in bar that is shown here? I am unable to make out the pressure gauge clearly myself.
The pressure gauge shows 1.2 bar
